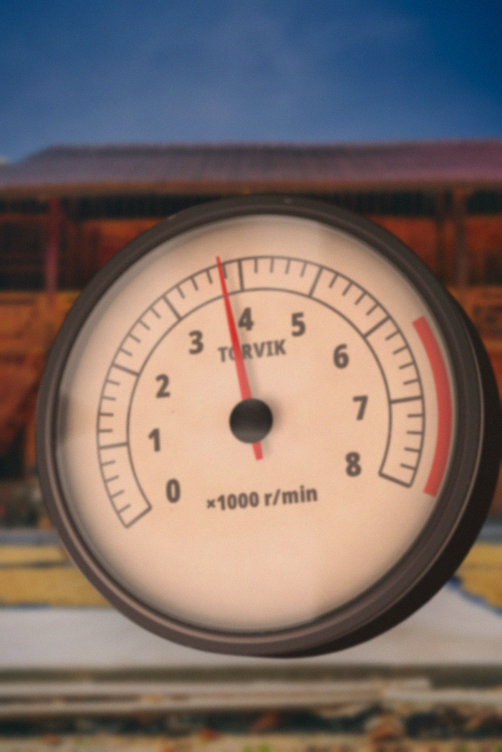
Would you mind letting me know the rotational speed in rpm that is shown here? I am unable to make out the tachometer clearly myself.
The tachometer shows 3800 rpm
